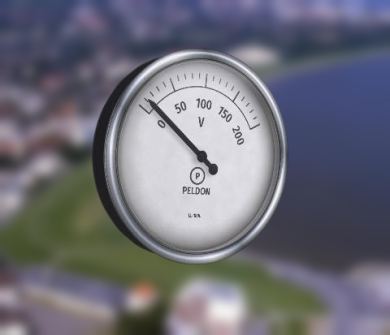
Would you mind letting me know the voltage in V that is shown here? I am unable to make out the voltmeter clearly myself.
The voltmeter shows 10 V
